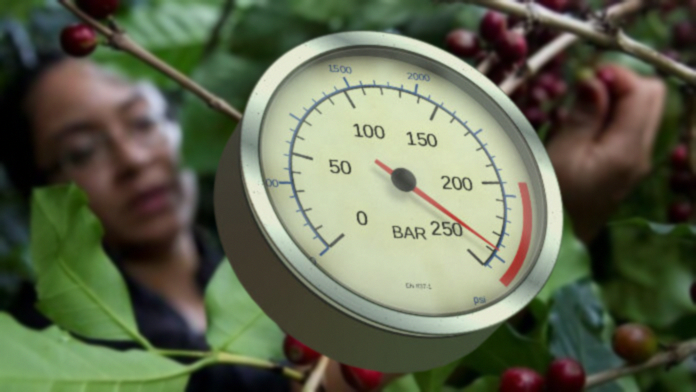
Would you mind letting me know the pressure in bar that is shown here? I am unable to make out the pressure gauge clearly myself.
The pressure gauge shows 240 bar
